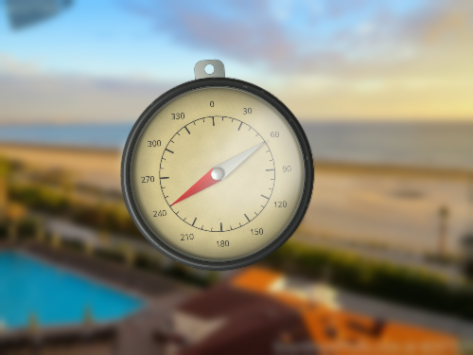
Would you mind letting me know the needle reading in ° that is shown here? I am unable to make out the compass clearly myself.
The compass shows 240 °
